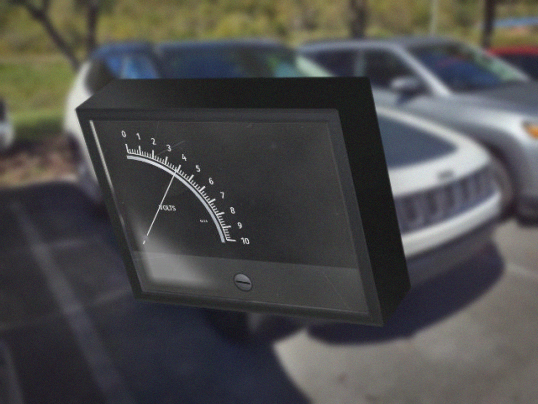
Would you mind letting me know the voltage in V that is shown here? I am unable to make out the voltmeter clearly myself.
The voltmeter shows 4 V
